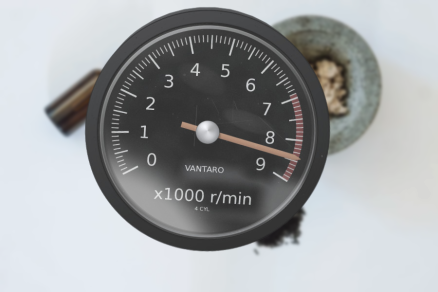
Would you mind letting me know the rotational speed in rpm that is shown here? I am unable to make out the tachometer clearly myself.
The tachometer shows 8400 rpm
